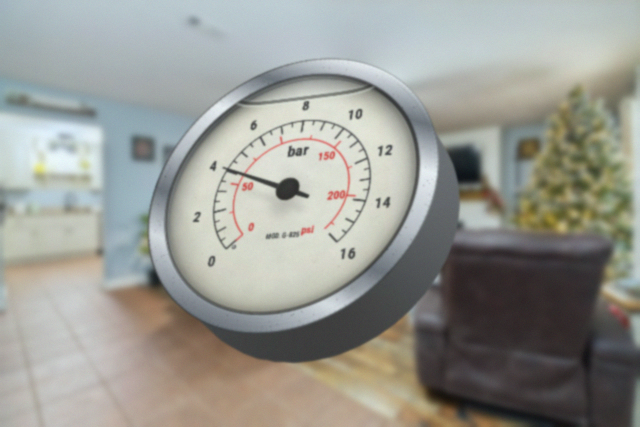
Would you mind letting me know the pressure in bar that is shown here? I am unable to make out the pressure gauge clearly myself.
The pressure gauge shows 4 bar
